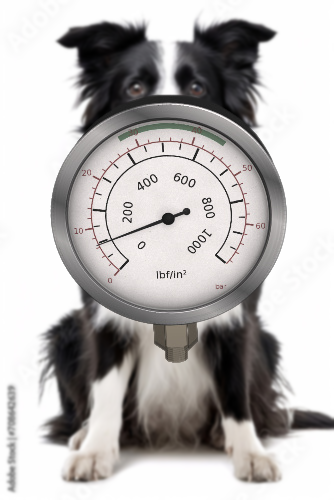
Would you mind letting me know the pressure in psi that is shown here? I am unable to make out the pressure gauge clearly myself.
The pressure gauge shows 100 psi
